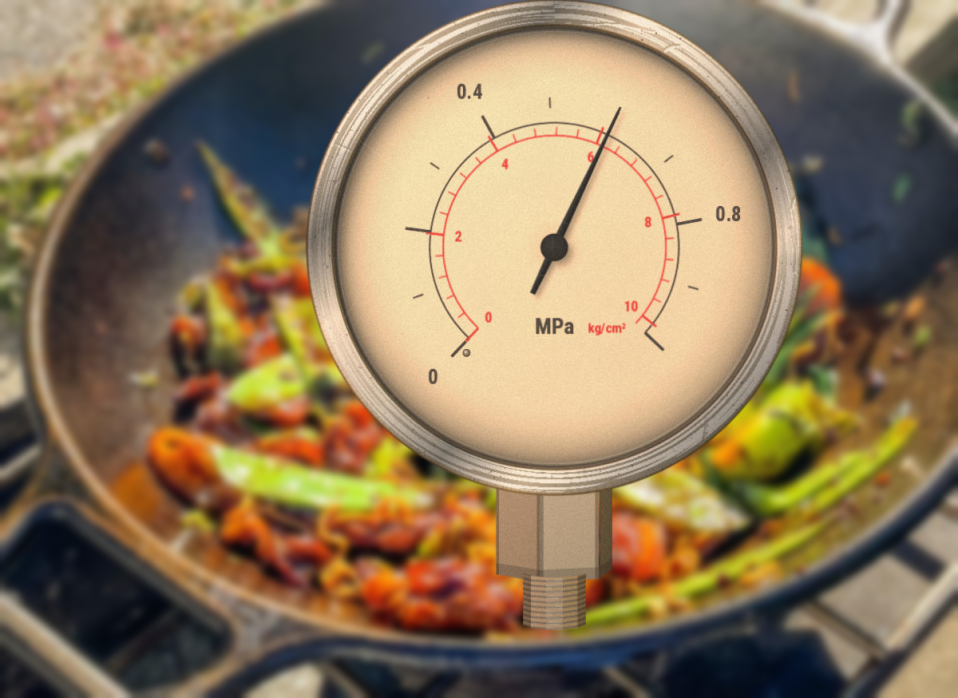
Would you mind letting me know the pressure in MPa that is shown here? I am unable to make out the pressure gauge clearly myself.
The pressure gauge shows 0.6 MPa
